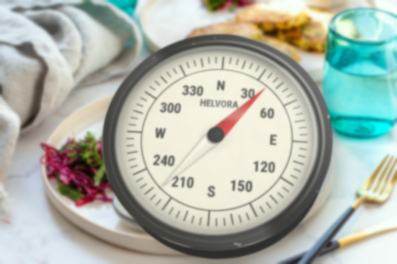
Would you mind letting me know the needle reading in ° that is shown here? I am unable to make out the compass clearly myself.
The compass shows 40 °
